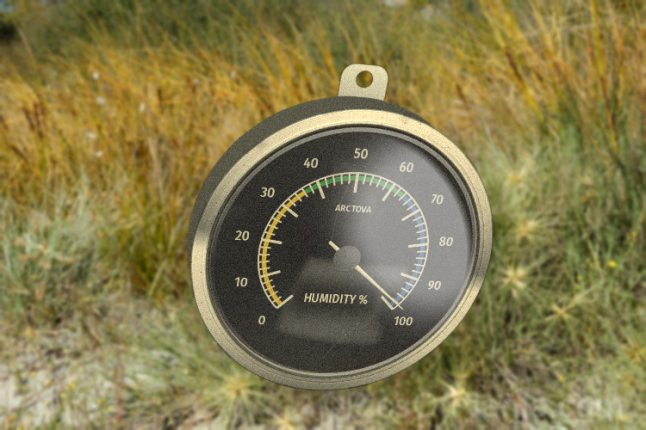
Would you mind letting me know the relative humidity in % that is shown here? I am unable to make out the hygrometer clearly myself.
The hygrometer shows 98 %
